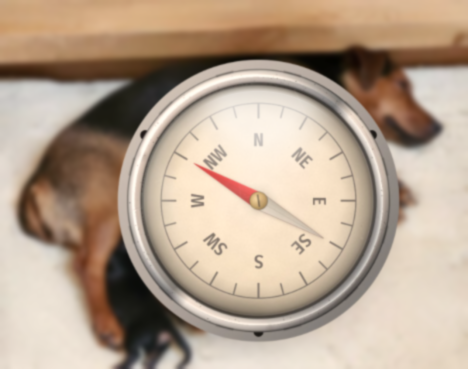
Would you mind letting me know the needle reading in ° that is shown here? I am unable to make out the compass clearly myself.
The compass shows 300 °
